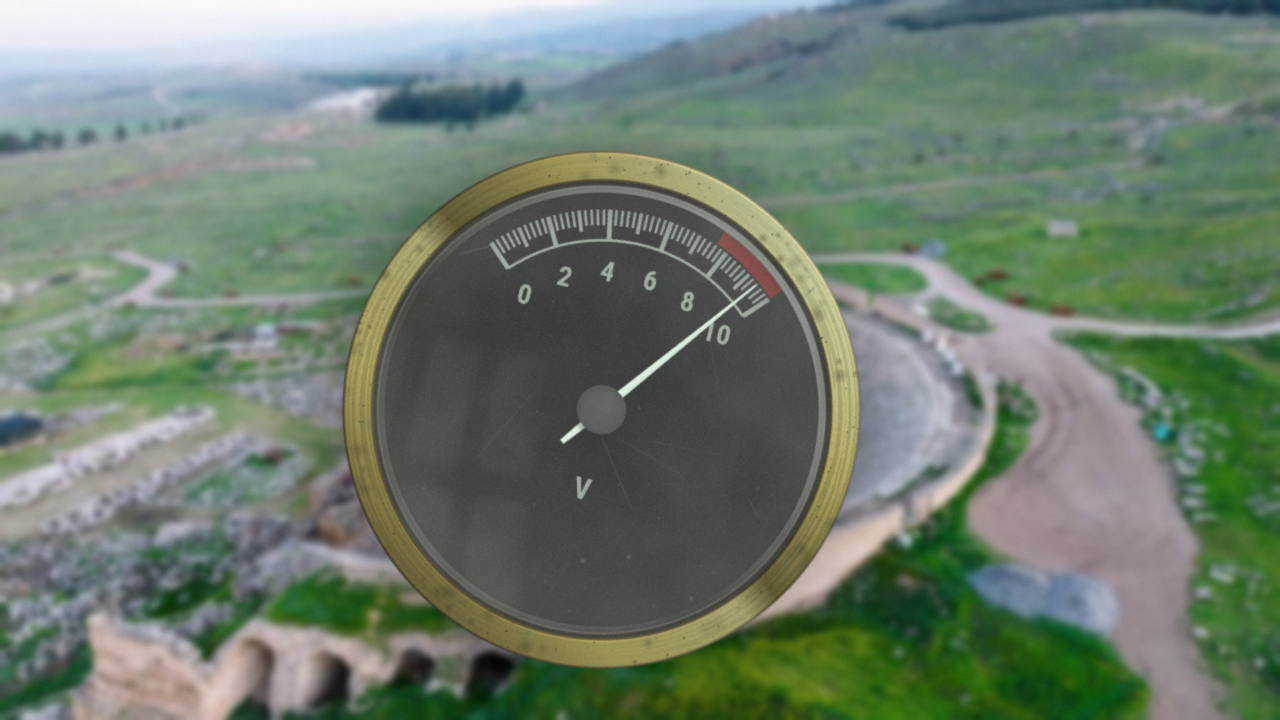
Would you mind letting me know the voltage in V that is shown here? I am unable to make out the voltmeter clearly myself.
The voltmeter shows 9.4 V
